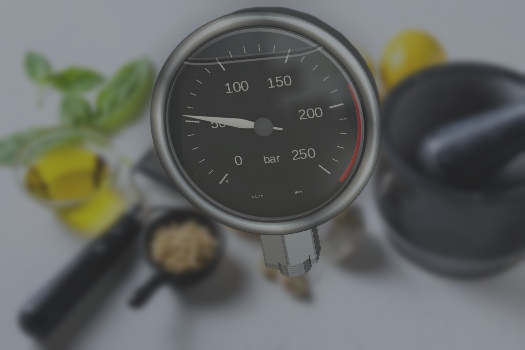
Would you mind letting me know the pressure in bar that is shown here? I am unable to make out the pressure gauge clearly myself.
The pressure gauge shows 55 bar
